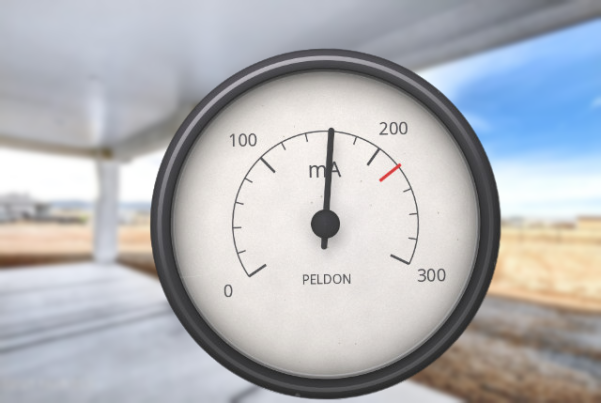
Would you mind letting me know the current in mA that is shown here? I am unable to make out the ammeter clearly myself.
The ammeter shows 160 mA
